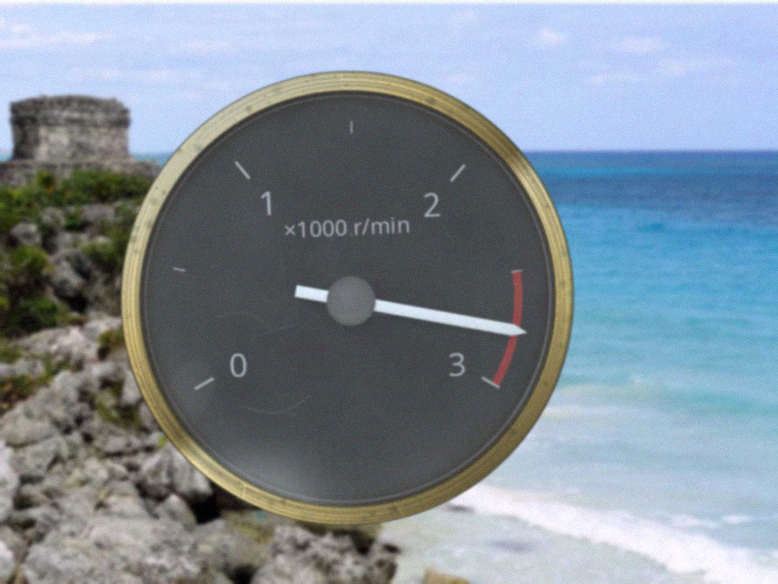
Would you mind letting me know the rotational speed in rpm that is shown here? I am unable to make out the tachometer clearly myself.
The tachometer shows 2750 rpm
